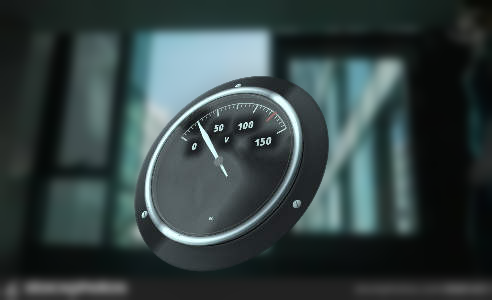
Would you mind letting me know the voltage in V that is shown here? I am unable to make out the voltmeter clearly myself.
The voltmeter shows 25 V
